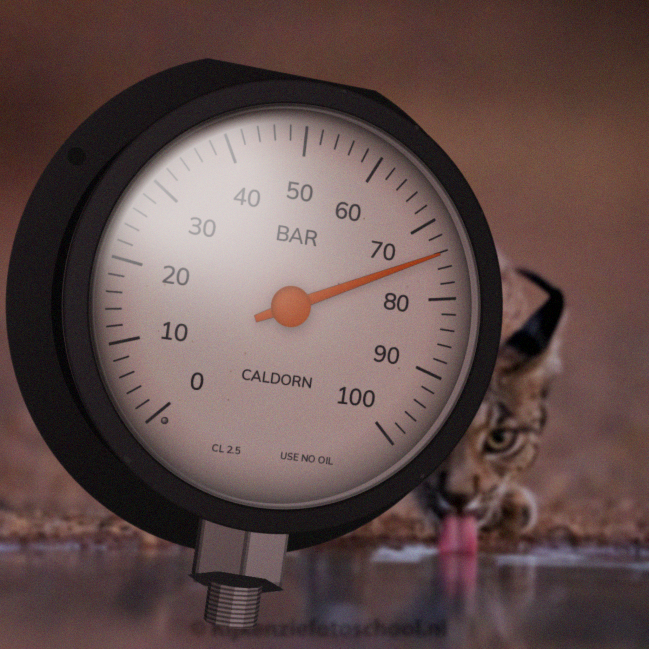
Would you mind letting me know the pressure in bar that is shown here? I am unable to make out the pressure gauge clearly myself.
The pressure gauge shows 74 bar
